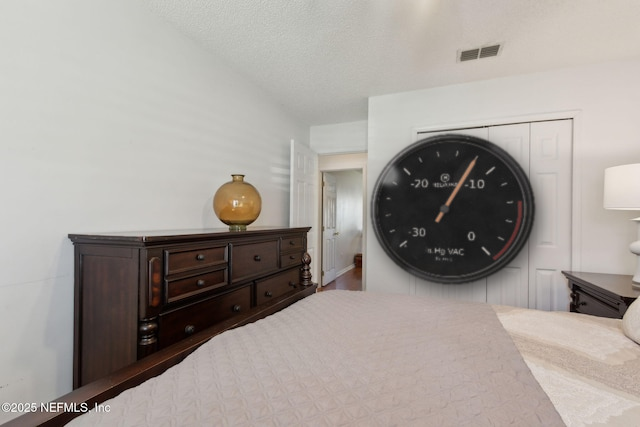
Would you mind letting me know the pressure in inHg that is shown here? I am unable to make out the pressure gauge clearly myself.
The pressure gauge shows -12 inHg
